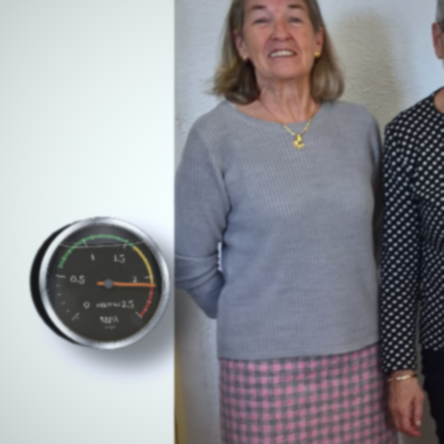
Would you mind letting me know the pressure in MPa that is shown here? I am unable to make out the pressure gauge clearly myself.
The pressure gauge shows 2.1 MPa
